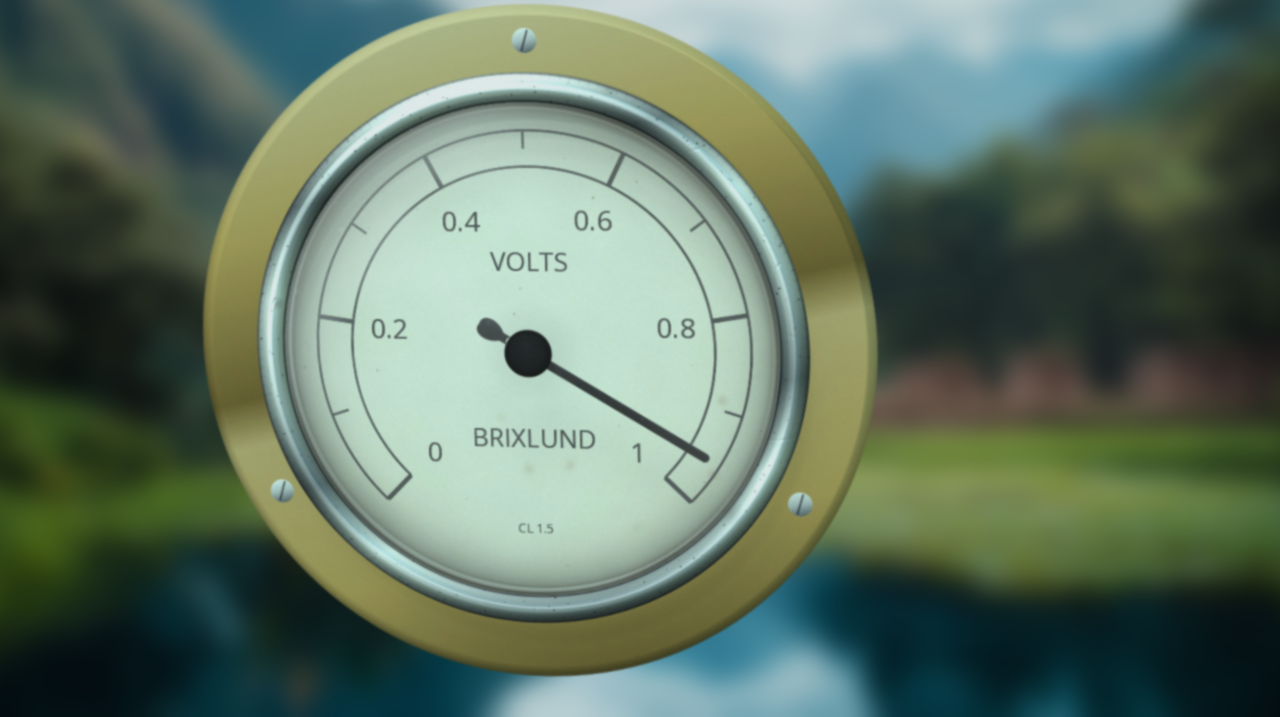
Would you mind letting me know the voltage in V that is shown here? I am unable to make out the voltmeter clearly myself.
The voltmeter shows 0.95 V
